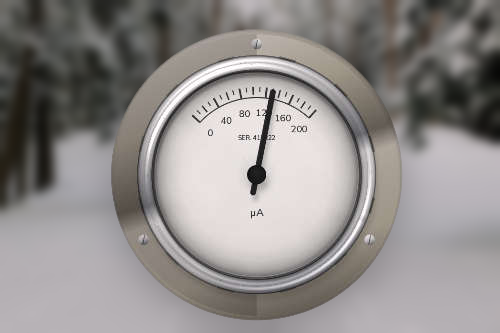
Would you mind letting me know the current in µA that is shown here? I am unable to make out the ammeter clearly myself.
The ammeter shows 130 µA
